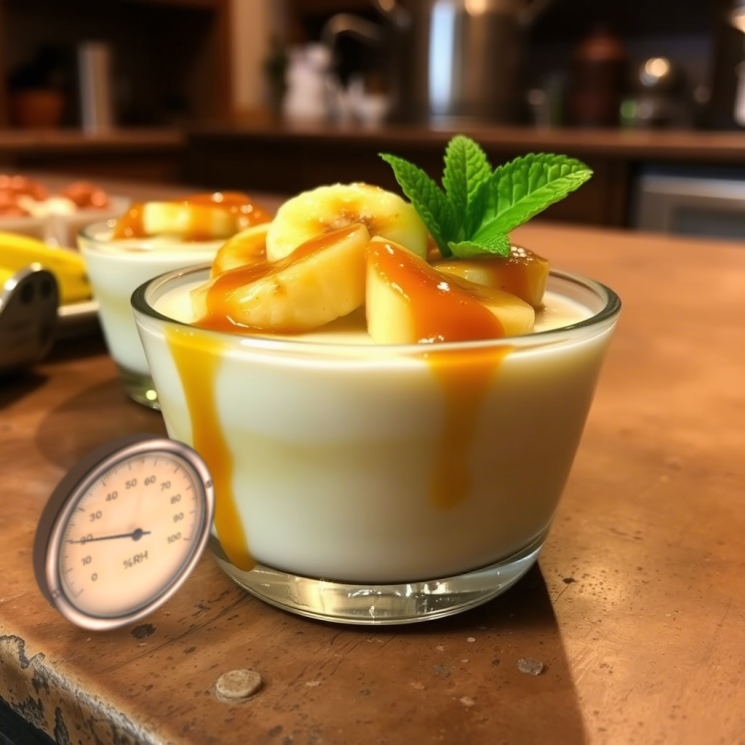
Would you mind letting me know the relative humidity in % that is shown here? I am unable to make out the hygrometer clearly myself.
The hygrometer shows 20 %
